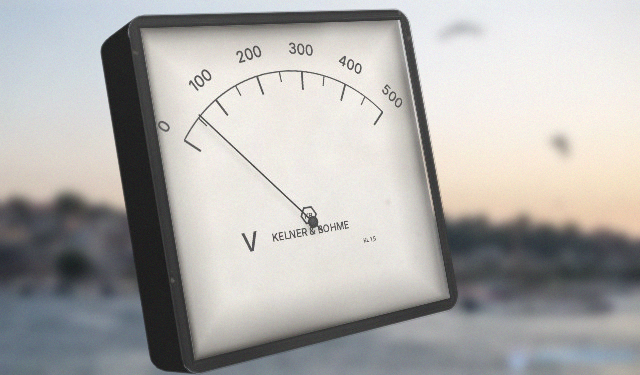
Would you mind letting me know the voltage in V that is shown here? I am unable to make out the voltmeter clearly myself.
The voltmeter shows 50 V
